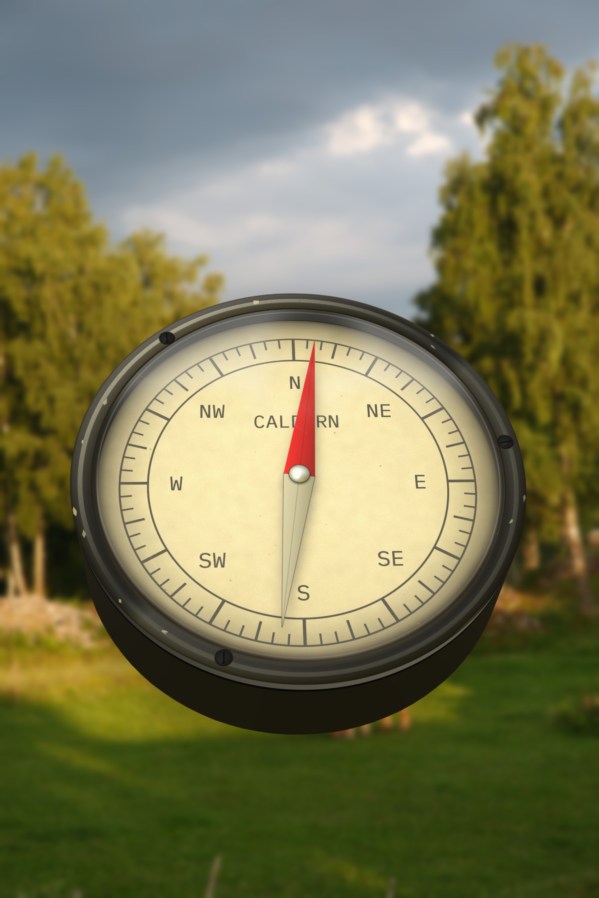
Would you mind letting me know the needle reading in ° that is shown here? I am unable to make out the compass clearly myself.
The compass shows 7.5 °
